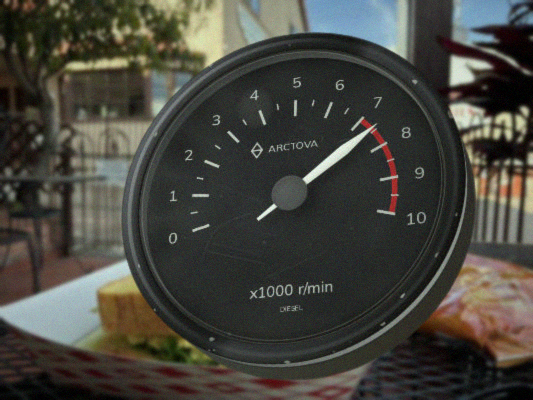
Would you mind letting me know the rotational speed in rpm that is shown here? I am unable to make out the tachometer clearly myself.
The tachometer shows 7500 rpm
